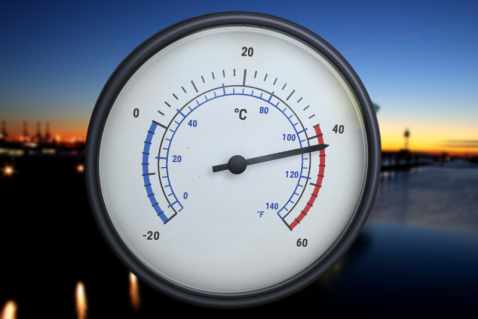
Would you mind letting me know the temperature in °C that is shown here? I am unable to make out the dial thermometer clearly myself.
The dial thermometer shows 42 °C
